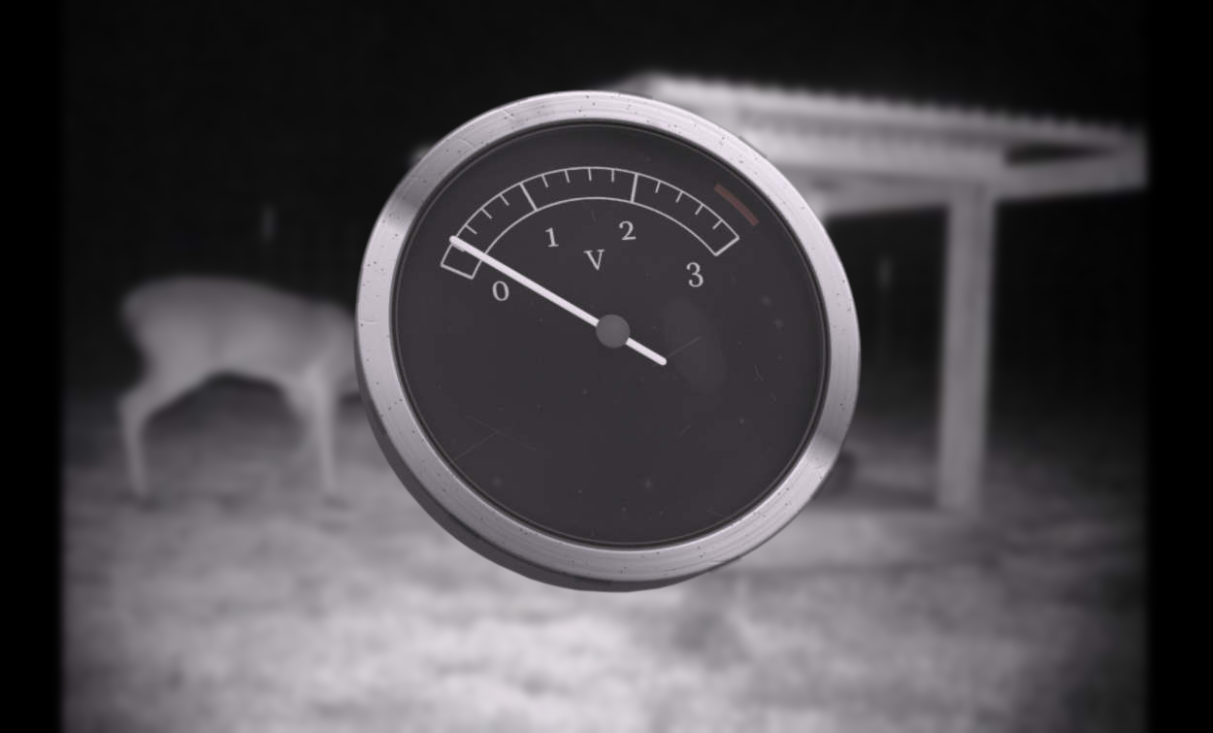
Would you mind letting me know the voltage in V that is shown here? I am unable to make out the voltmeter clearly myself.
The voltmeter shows 0.2 V
